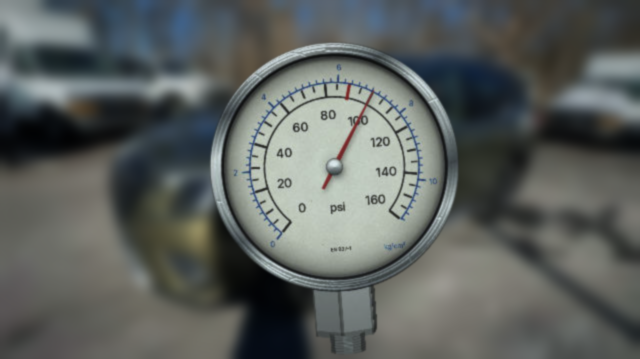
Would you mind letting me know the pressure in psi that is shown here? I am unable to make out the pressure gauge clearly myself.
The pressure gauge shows 100 psi
